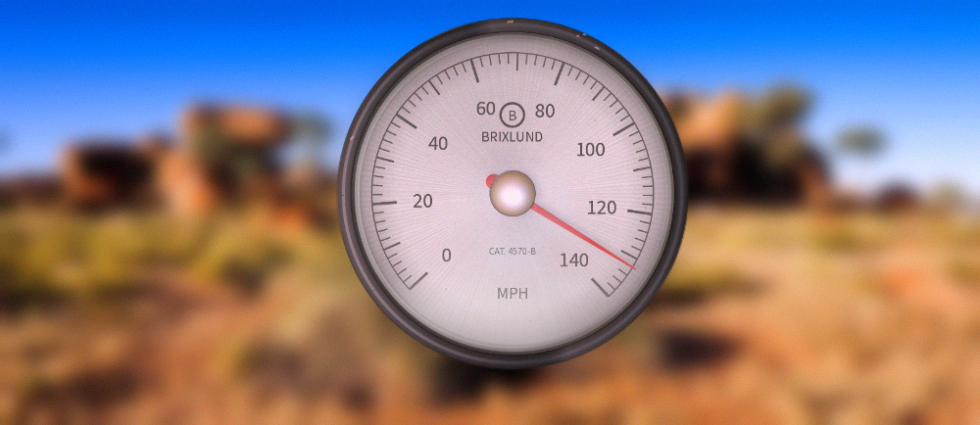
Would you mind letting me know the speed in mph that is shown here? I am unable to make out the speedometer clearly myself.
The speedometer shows 132 mph
